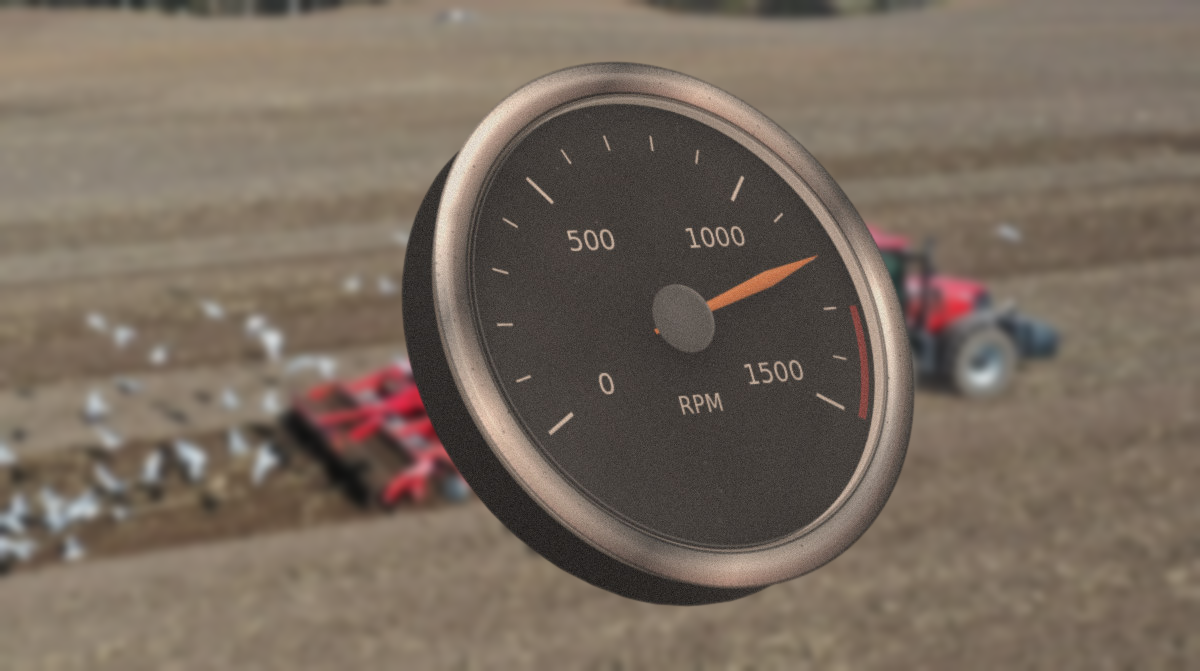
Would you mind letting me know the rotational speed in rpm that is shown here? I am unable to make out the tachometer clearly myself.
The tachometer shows 1200 rpm
